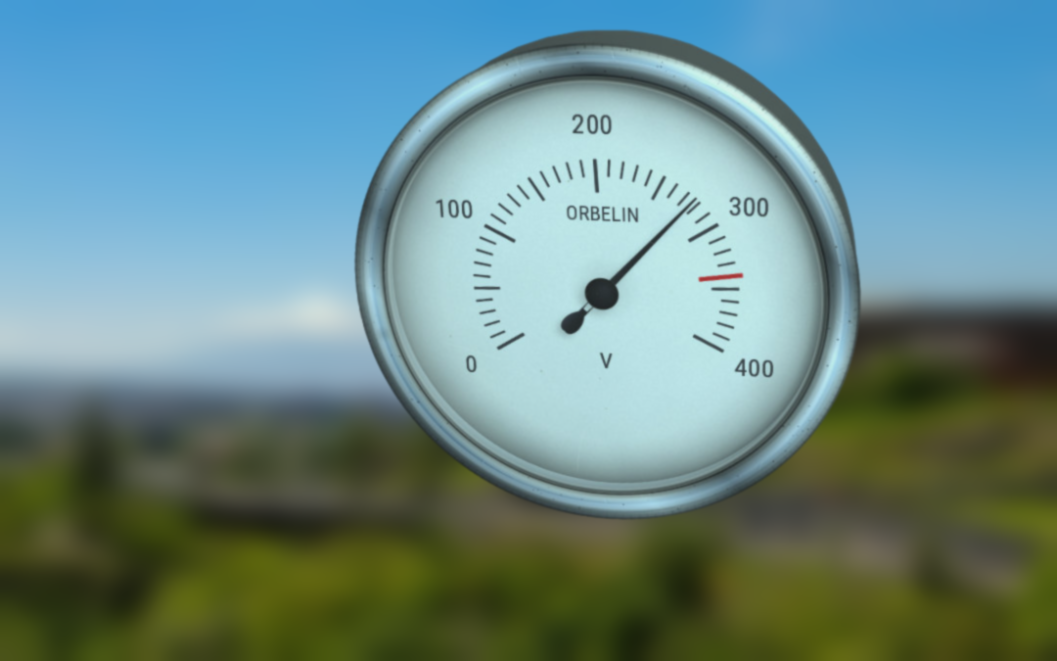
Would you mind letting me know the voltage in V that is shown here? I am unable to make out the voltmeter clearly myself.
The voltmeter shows 275 V
